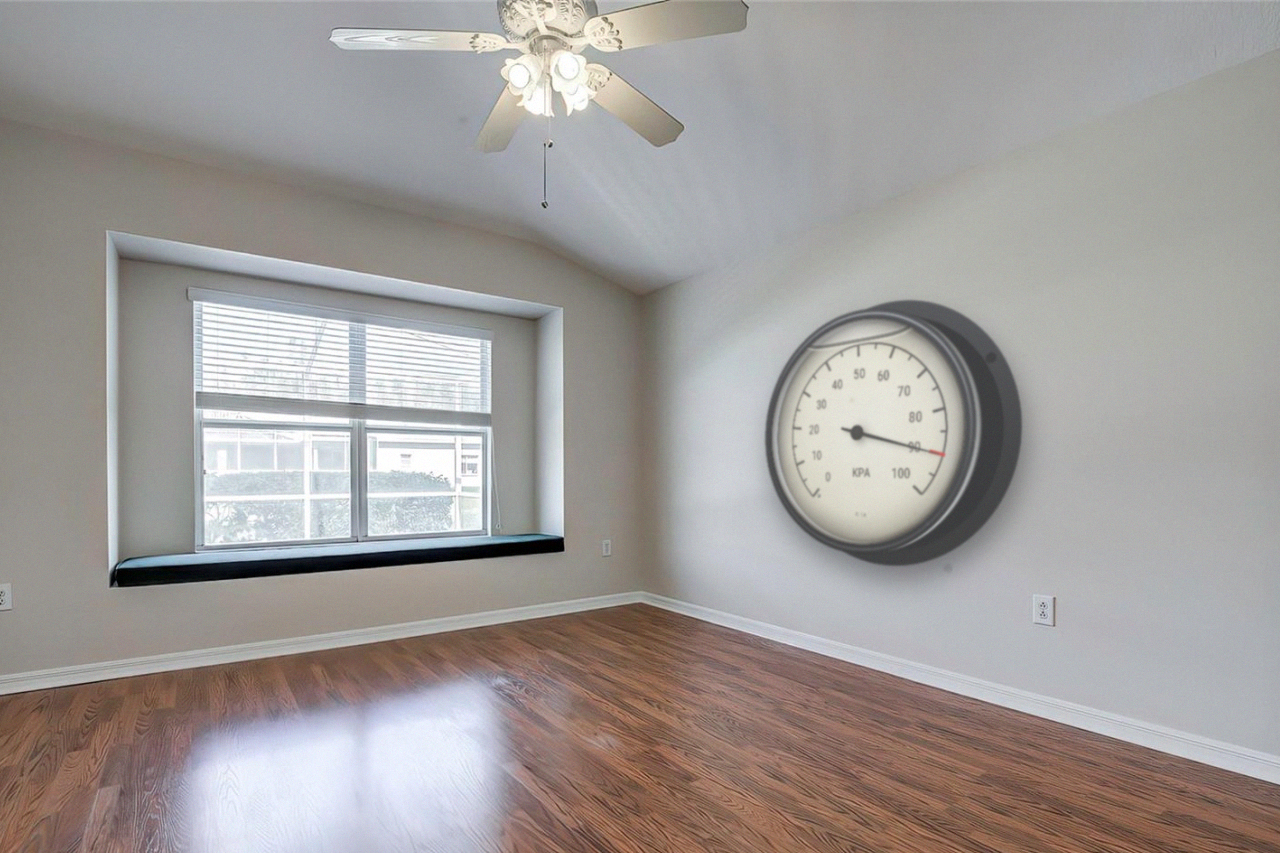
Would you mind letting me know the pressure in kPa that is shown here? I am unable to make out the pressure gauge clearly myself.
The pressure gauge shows 90 kPa
